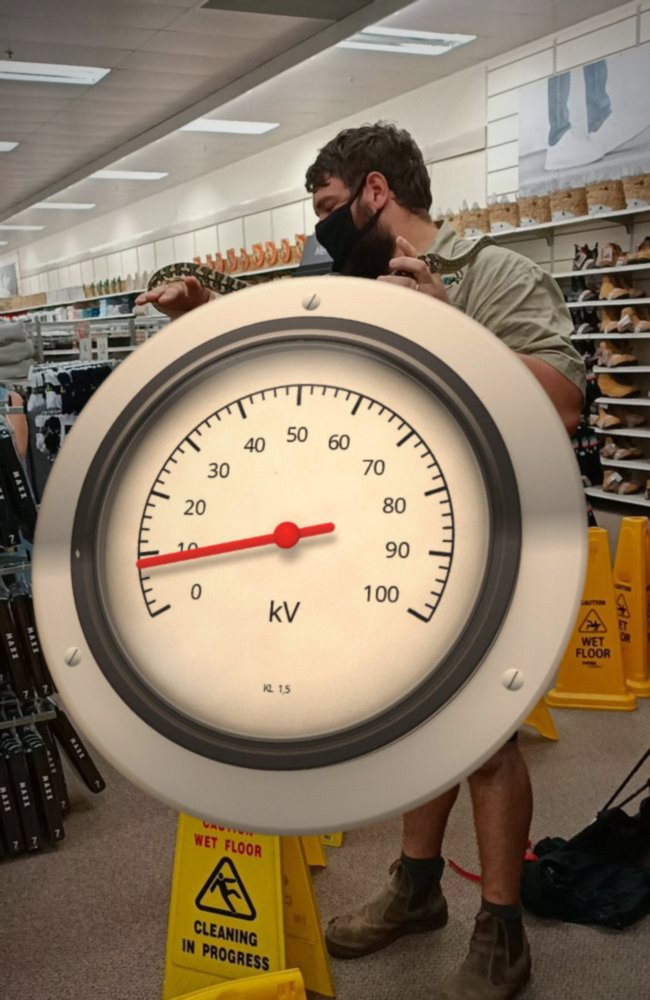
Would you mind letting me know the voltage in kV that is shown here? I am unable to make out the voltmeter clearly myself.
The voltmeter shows 8 kV
